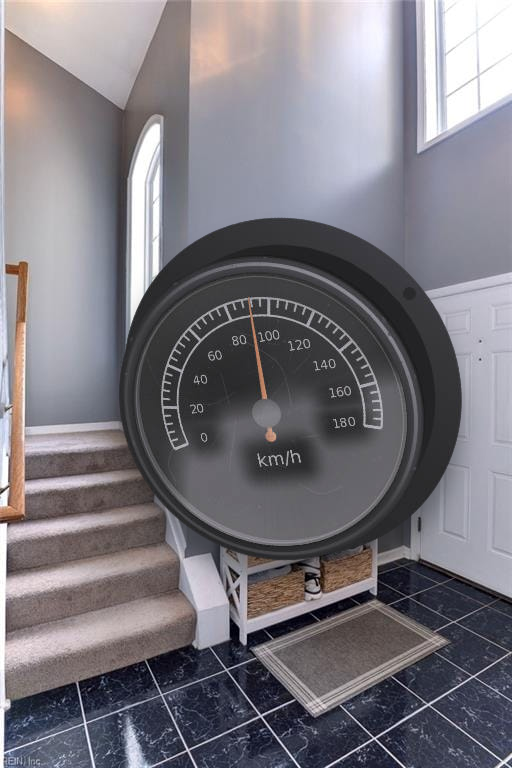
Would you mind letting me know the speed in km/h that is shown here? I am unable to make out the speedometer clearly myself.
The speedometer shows 92 km/h
